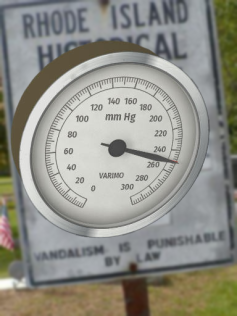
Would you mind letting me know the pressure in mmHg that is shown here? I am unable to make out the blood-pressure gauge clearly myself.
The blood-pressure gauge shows 250 mmHg
